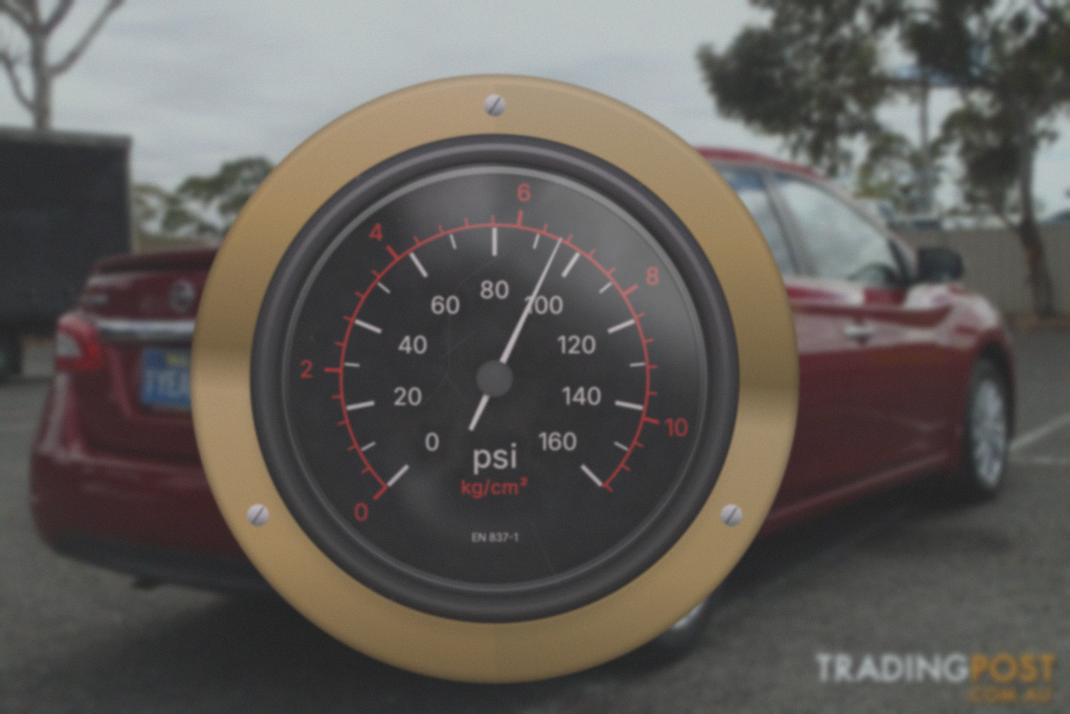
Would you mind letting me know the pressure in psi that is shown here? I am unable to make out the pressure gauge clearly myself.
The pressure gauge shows 95 psi
